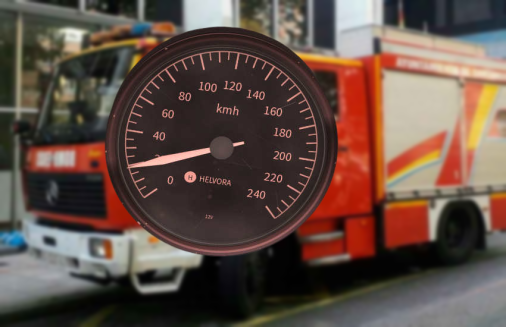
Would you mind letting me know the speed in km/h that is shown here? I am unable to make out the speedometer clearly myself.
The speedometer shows 20 km/h
